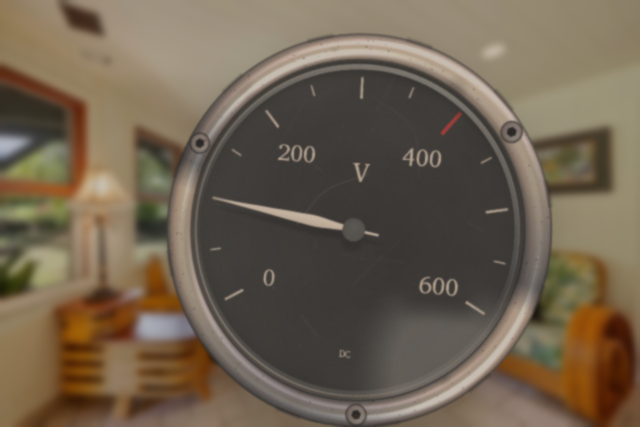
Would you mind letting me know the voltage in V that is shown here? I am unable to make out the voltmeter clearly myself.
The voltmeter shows 100 V
